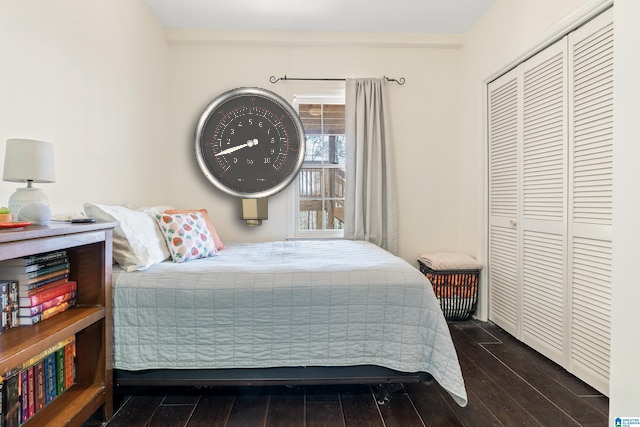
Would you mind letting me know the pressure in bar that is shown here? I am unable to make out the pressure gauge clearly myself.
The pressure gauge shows 1 bar
